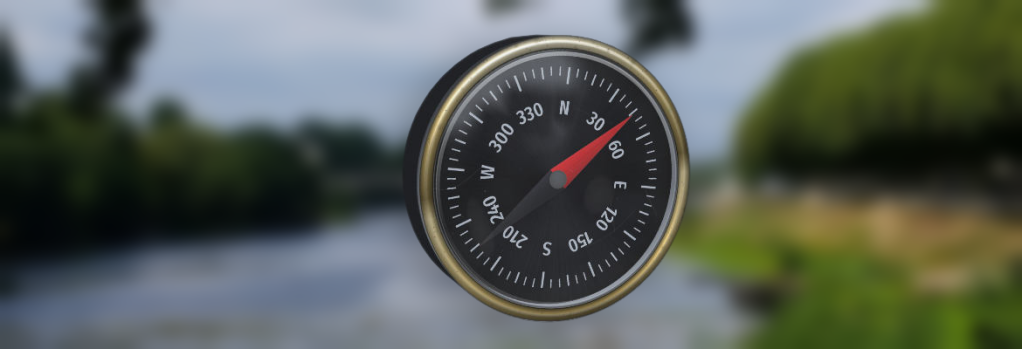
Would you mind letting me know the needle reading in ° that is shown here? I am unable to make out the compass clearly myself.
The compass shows 45 °
